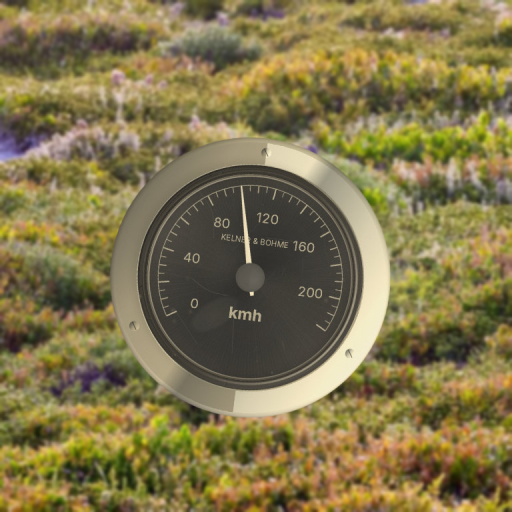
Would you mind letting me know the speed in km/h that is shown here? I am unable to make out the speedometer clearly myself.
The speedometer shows 100 km/h
